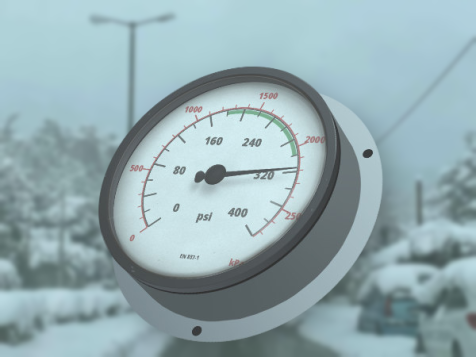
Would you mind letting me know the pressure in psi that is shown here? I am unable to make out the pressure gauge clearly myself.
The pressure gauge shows 320 psi
